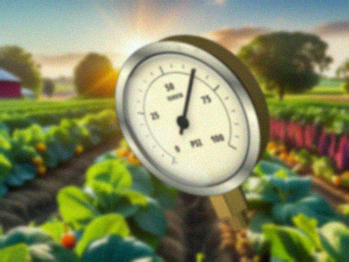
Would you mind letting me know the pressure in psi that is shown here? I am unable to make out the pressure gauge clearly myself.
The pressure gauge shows 65 psi
